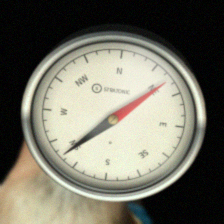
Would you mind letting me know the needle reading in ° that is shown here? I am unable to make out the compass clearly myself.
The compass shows 45 °
